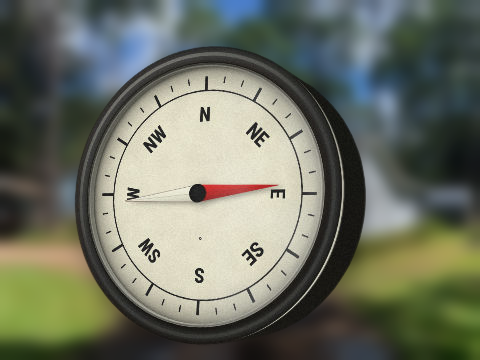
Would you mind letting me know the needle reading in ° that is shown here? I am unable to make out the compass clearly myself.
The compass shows 85 °
